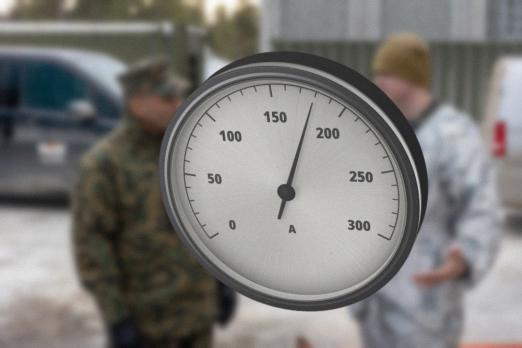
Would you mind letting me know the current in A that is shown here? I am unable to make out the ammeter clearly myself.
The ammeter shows 180 A
